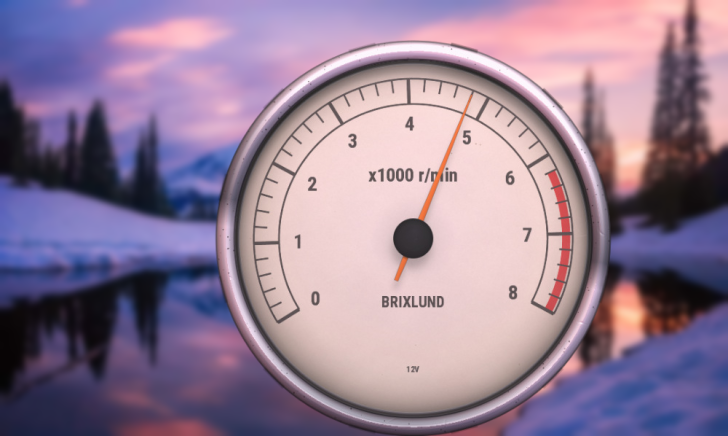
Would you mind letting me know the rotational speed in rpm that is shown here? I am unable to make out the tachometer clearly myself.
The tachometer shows 4800 rpm
